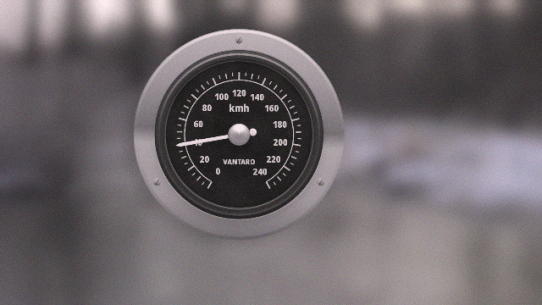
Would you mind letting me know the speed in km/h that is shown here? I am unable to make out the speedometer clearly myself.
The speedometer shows 40 km/h
